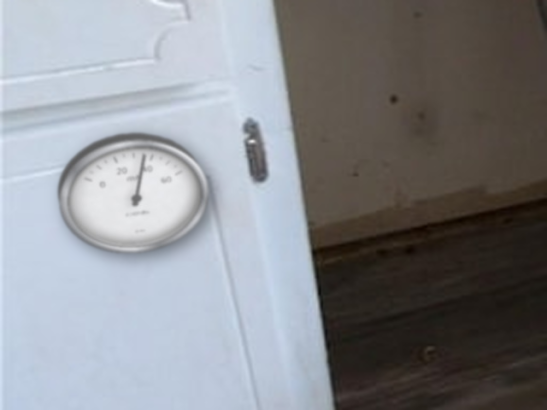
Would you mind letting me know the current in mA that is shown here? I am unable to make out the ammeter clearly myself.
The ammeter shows 35 mA
